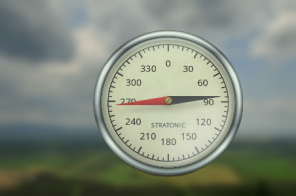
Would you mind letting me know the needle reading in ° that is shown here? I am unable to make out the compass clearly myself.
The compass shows 265 °
